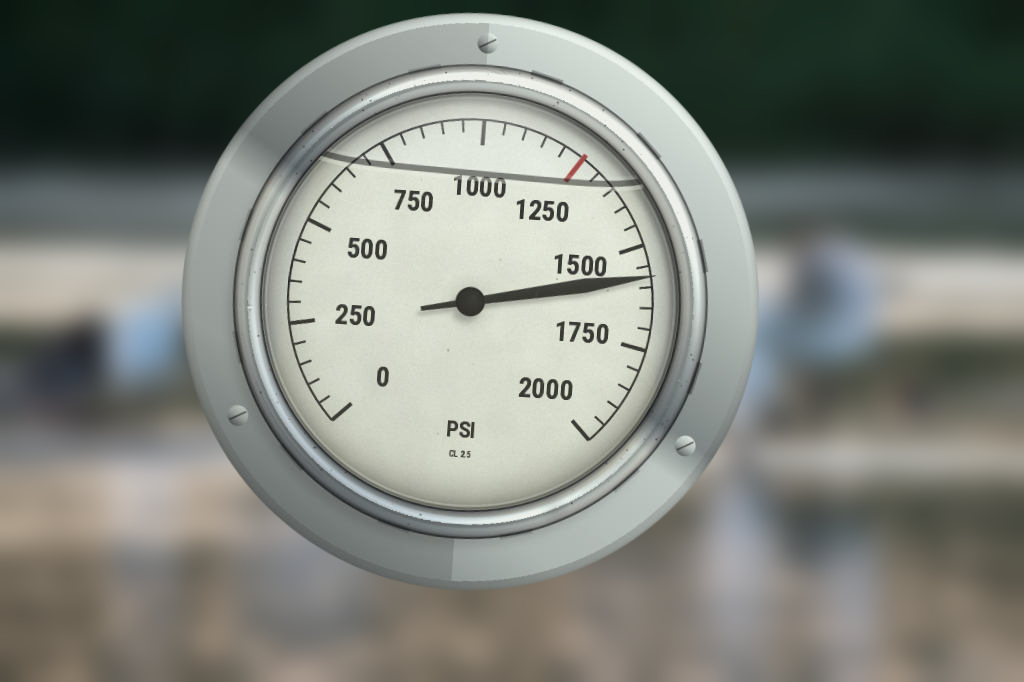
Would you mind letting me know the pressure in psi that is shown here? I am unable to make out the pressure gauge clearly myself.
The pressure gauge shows 1575 psi
